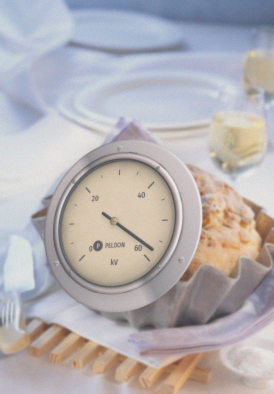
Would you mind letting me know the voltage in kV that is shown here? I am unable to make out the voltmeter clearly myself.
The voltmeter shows 57.5 kV
